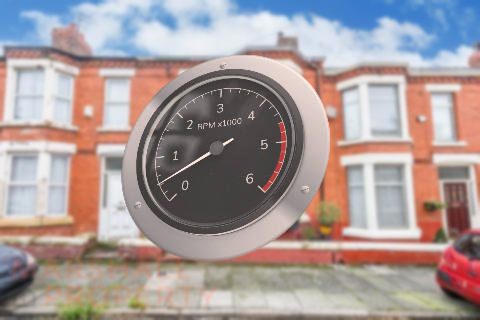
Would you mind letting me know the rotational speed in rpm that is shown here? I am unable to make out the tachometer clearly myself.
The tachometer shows 400 rpm
